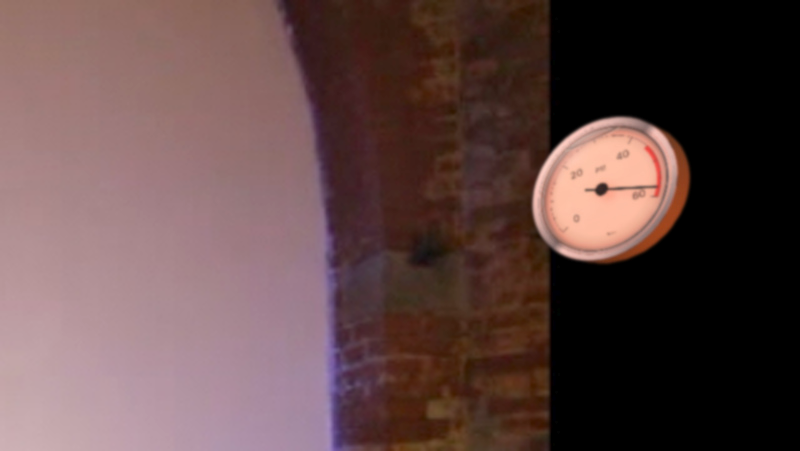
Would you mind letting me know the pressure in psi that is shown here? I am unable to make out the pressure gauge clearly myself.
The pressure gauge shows 57.5 psi
